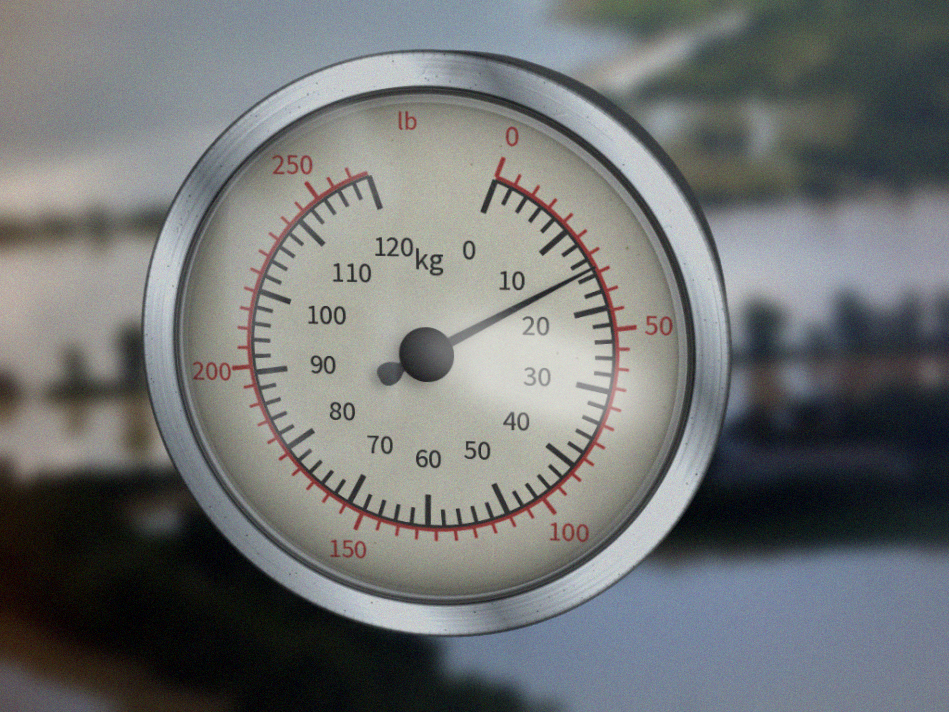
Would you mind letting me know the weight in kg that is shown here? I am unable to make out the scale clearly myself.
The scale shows 15 kg
